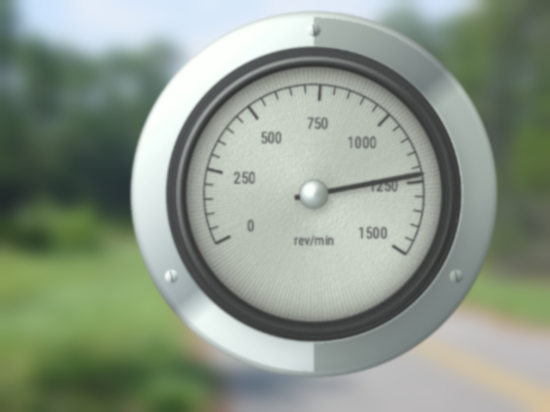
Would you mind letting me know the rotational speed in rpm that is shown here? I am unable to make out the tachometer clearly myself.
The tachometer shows 1225 rpm
